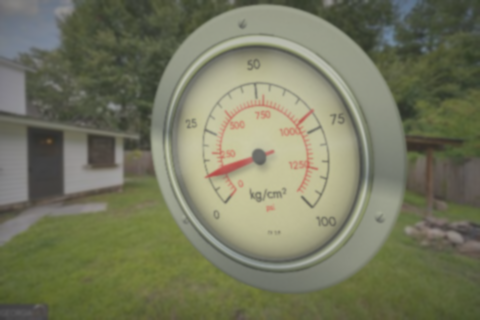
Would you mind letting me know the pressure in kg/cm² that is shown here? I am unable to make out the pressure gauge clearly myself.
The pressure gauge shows 10 kg/cm²
